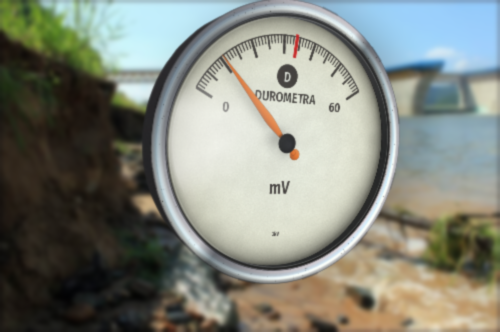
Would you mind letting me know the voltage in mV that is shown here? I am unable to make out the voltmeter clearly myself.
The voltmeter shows 10 mV
